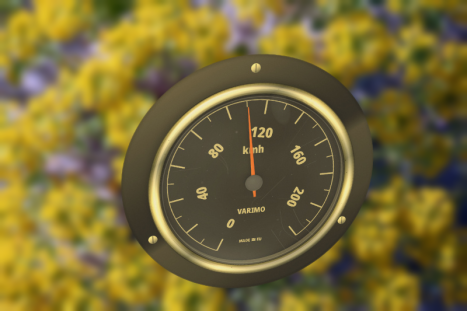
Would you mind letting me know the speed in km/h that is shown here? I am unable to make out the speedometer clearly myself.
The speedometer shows 110 km/h
